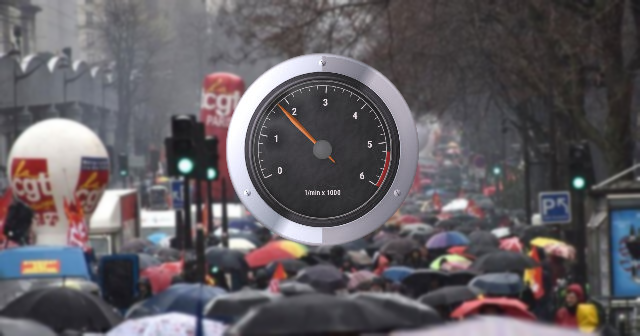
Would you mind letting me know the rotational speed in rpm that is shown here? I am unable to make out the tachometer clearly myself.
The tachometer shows 1800 rpm
